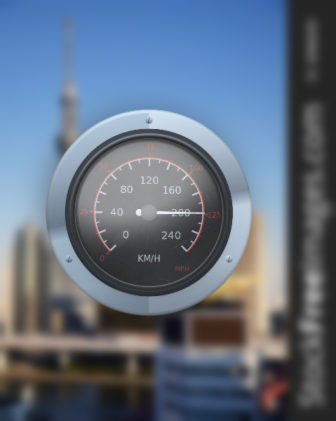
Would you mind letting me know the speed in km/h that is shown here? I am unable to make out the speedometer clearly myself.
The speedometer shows 200 km/h
